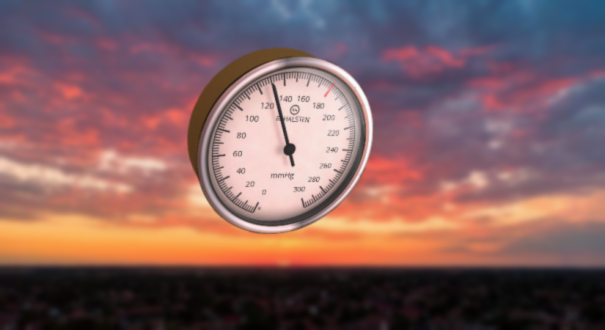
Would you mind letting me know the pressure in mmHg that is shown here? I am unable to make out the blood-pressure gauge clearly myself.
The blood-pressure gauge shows 130 mmHg
